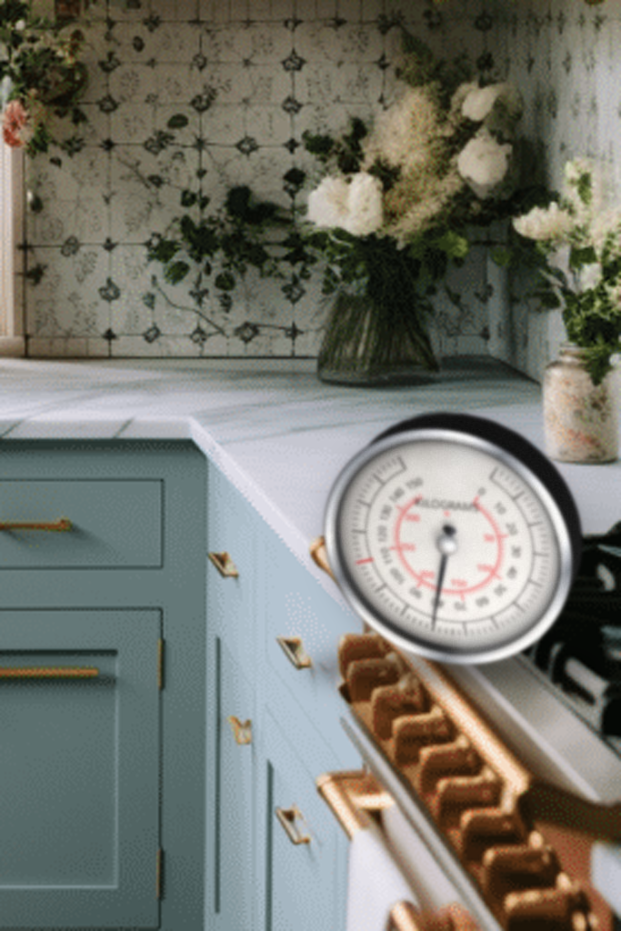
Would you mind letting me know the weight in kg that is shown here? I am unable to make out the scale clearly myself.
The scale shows 80 kg
